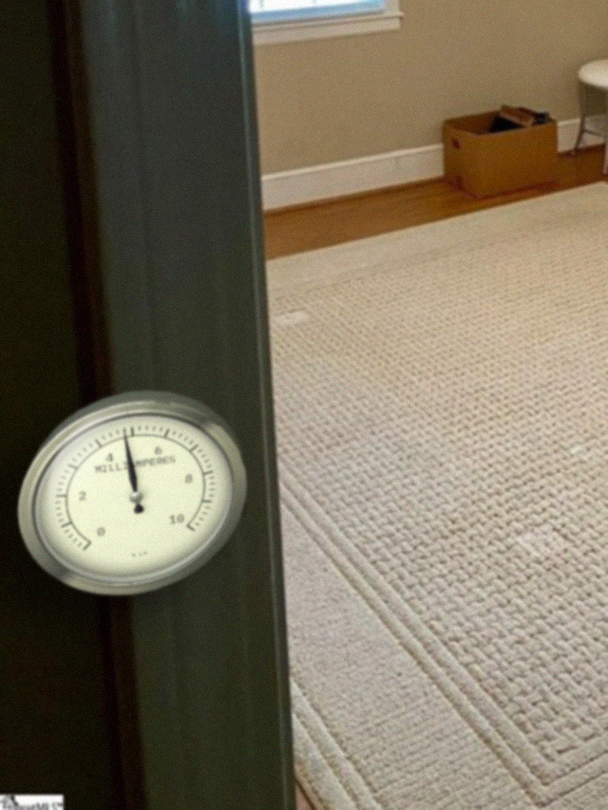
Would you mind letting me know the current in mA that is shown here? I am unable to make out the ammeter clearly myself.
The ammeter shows 4.8 mA
